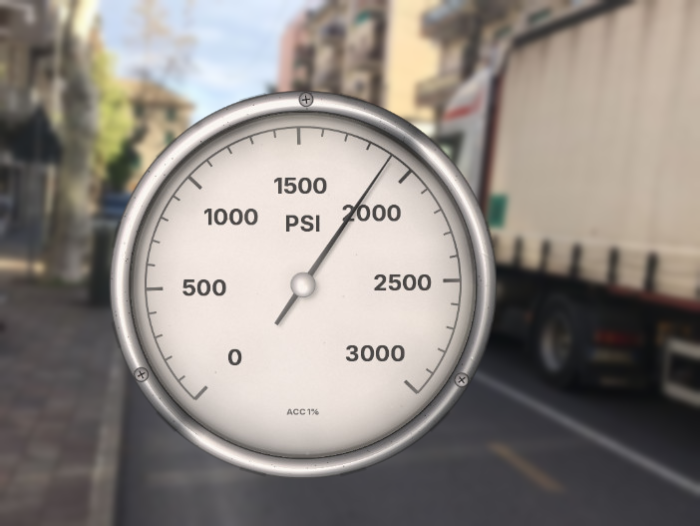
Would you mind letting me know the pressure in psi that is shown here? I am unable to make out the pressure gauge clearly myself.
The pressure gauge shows 1900 psi
